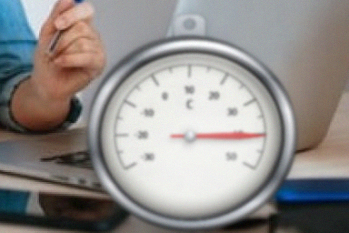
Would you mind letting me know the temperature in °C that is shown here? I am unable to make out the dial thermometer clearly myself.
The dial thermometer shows 40 °C
